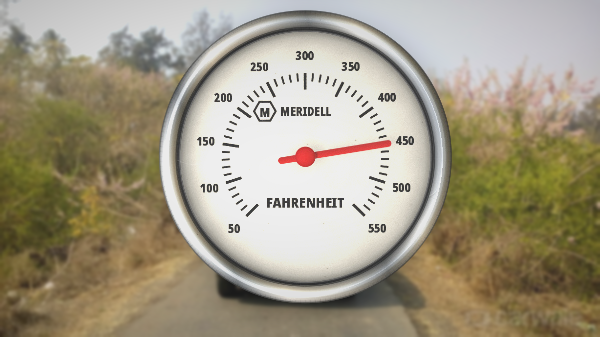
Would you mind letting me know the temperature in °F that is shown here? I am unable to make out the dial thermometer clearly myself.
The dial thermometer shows 450 °F
